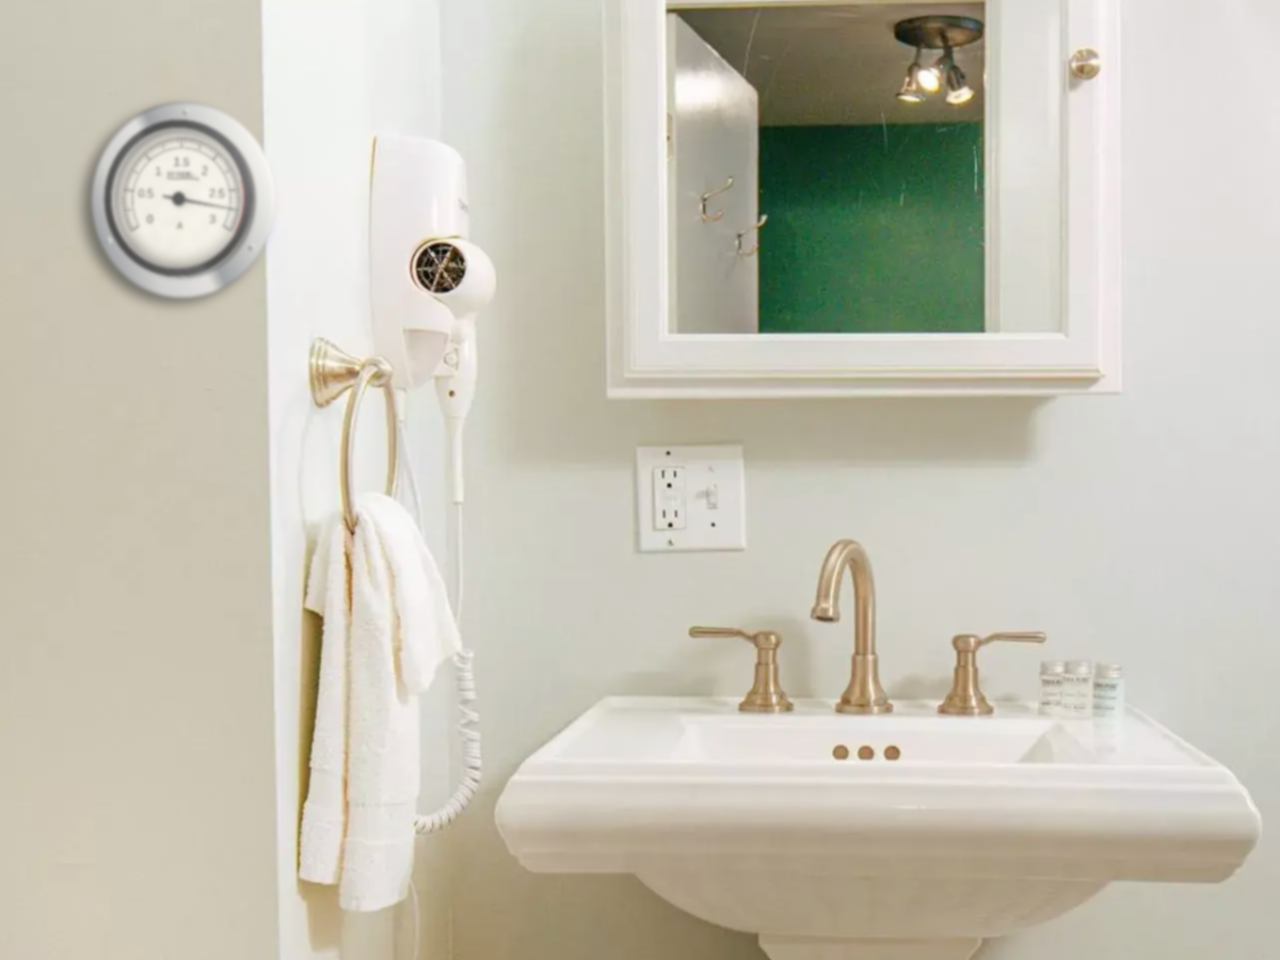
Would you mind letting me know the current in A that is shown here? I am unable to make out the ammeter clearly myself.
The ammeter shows 2.75 A
